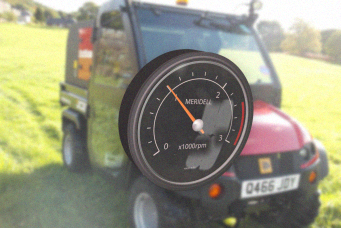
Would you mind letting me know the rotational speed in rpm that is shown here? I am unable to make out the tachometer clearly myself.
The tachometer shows 1000 rpm
